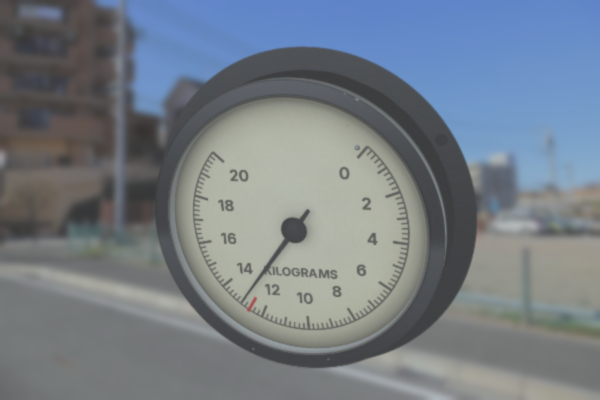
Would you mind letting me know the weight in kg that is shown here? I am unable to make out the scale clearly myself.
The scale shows 13 kg
